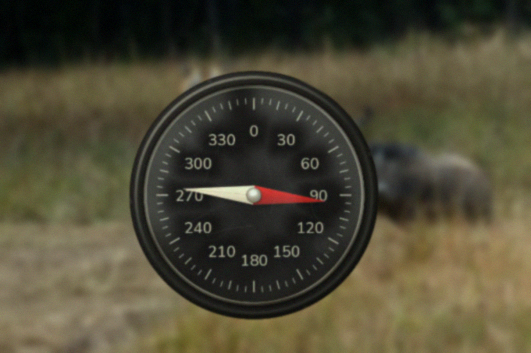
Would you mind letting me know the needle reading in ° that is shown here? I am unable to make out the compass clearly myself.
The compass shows 95 °
